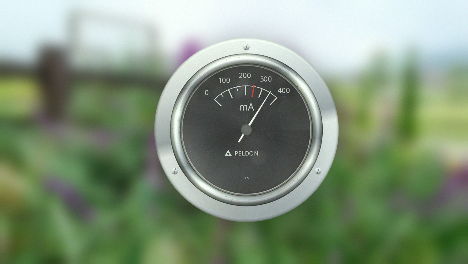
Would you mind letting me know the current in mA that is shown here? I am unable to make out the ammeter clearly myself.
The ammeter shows 350 mA
